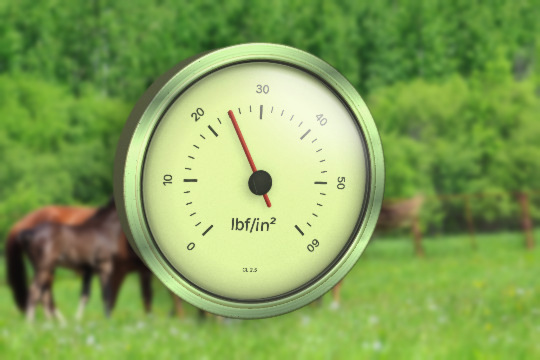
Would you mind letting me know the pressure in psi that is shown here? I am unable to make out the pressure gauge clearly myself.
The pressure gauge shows 24 psi
